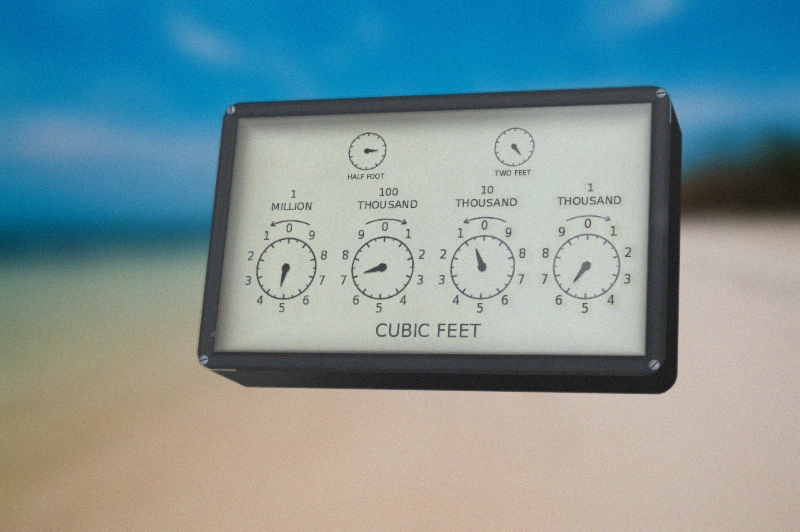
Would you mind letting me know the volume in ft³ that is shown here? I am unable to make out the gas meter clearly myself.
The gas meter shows 470600 ft³
